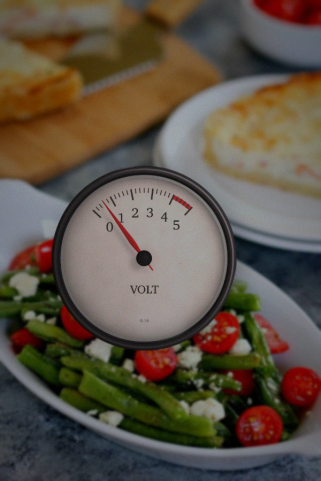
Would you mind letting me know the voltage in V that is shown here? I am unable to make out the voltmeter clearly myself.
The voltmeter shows 0.6 V
